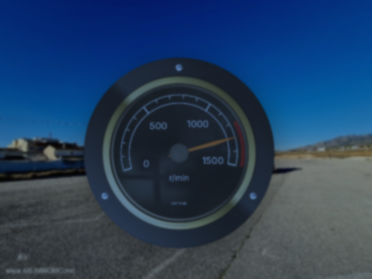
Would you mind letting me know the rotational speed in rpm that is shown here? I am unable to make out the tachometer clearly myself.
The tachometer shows 1300 rpm
